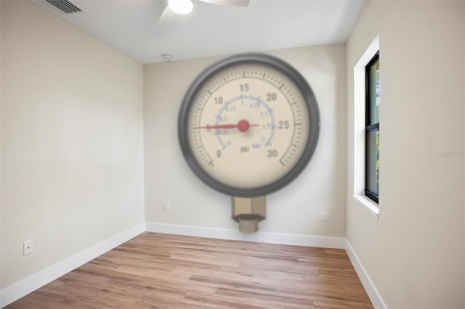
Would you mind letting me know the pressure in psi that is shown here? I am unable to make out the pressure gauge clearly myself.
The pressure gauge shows 5 psi
